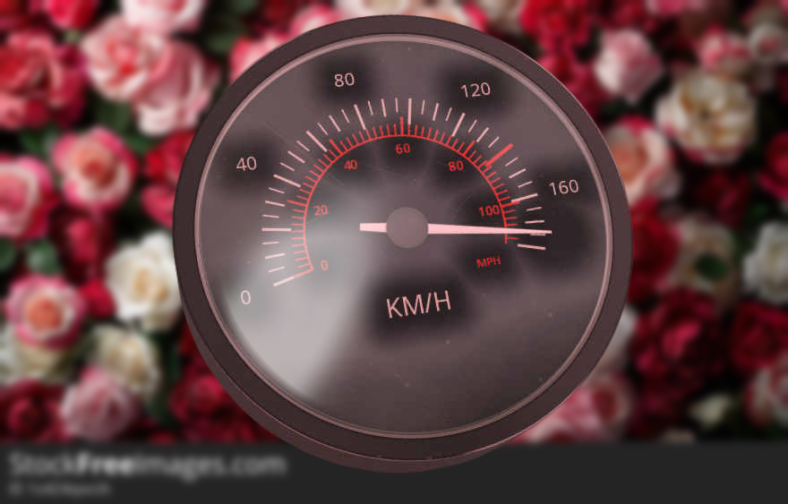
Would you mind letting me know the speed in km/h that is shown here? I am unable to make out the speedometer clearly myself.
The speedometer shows 175 km/h
